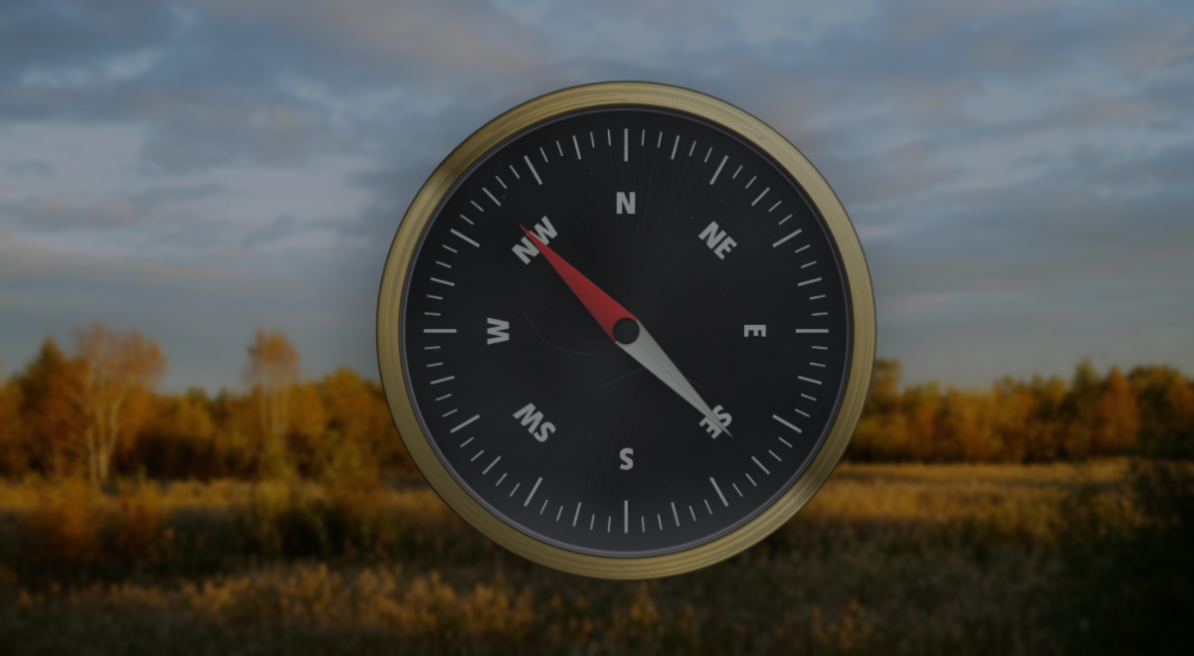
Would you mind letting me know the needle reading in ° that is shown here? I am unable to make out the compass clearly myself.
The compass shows 315 °
